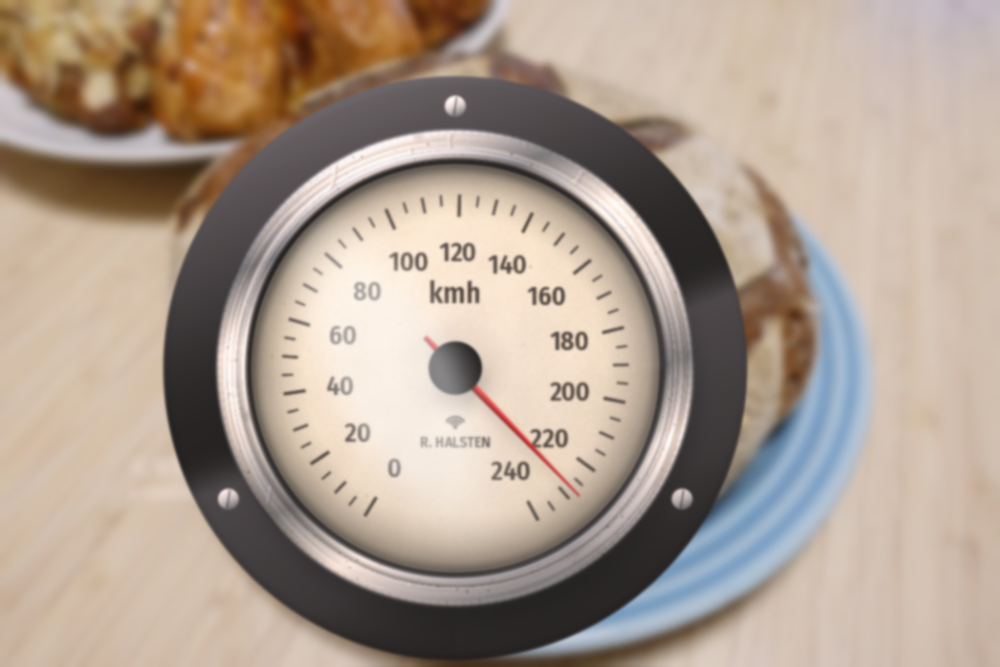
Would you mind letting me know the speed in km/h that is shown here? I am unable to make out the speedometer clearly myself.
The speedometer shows 227.5 km/h
